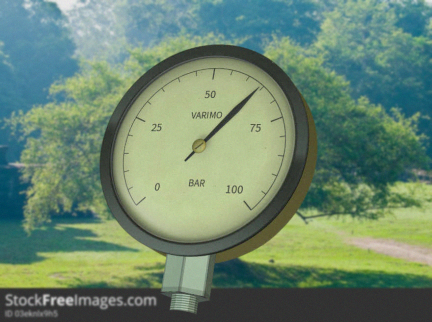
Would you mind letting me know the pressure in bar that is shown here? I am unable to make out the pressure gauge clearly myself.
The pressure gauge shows 65 bar
